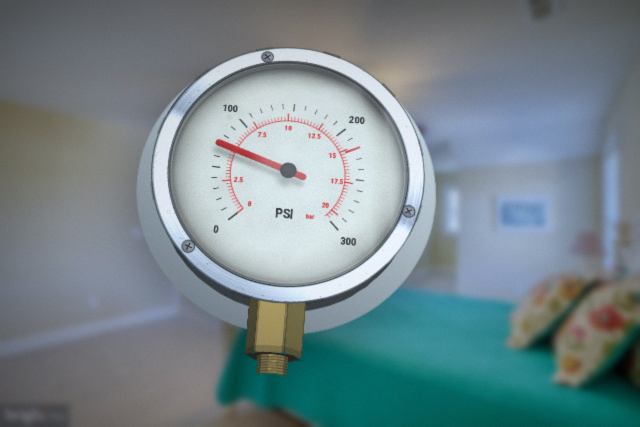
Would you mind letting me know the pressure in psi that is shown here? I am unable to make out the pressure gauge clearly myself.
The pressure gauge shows 70 psi
